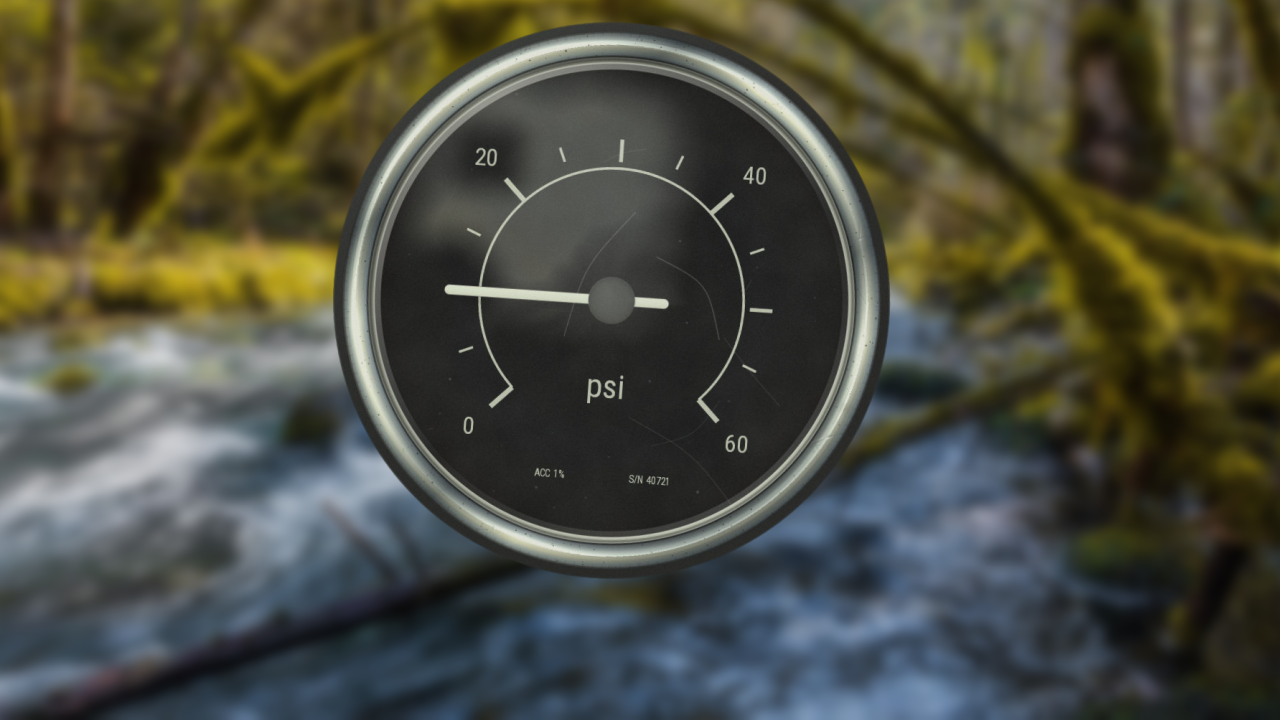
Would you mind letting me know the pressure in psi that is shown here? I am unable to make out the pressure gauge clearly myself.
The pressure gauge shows 10 psi
